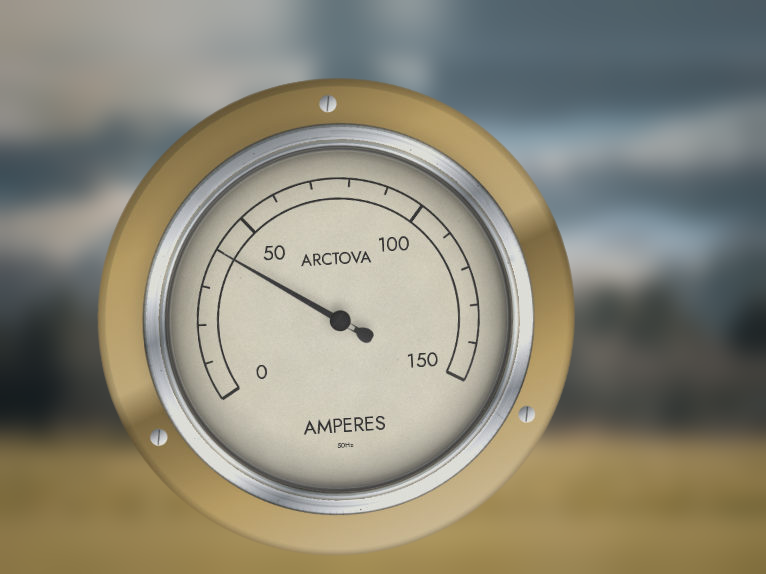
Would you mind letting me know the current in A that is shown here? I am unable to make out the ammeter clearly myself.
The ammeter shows 40 A
